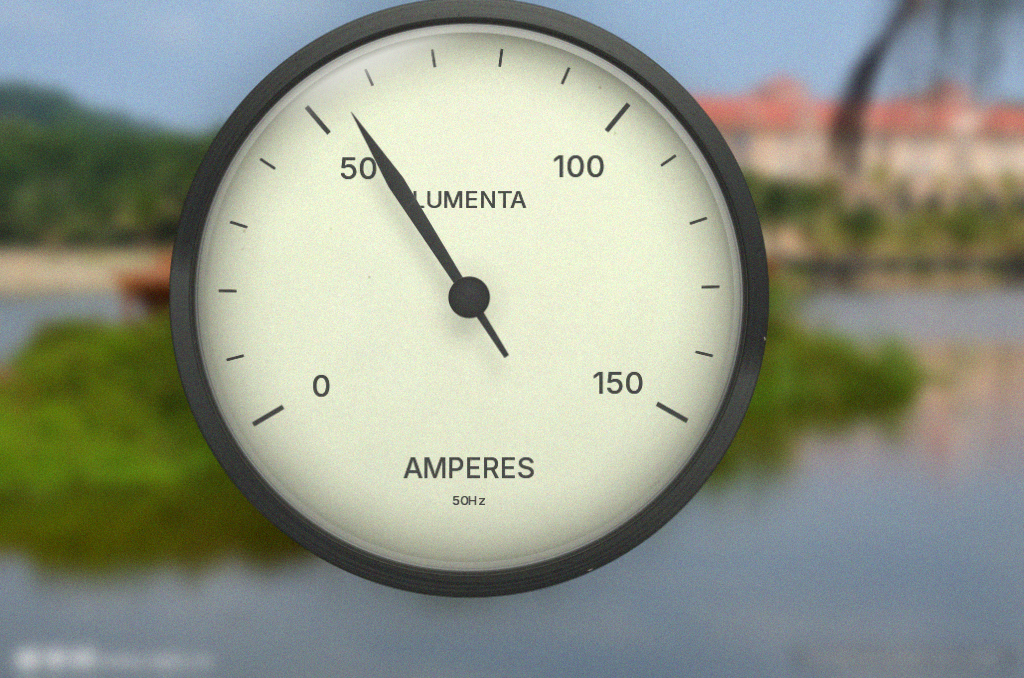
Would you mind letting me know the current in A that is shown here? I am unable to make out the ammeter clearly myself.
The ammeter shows 55 A
